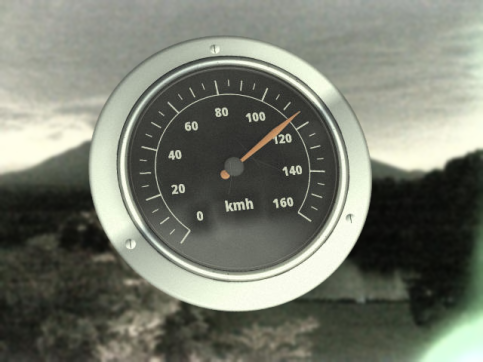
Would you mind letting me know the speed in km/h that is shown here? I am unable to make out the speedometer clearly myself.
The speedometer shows 115 km/h
